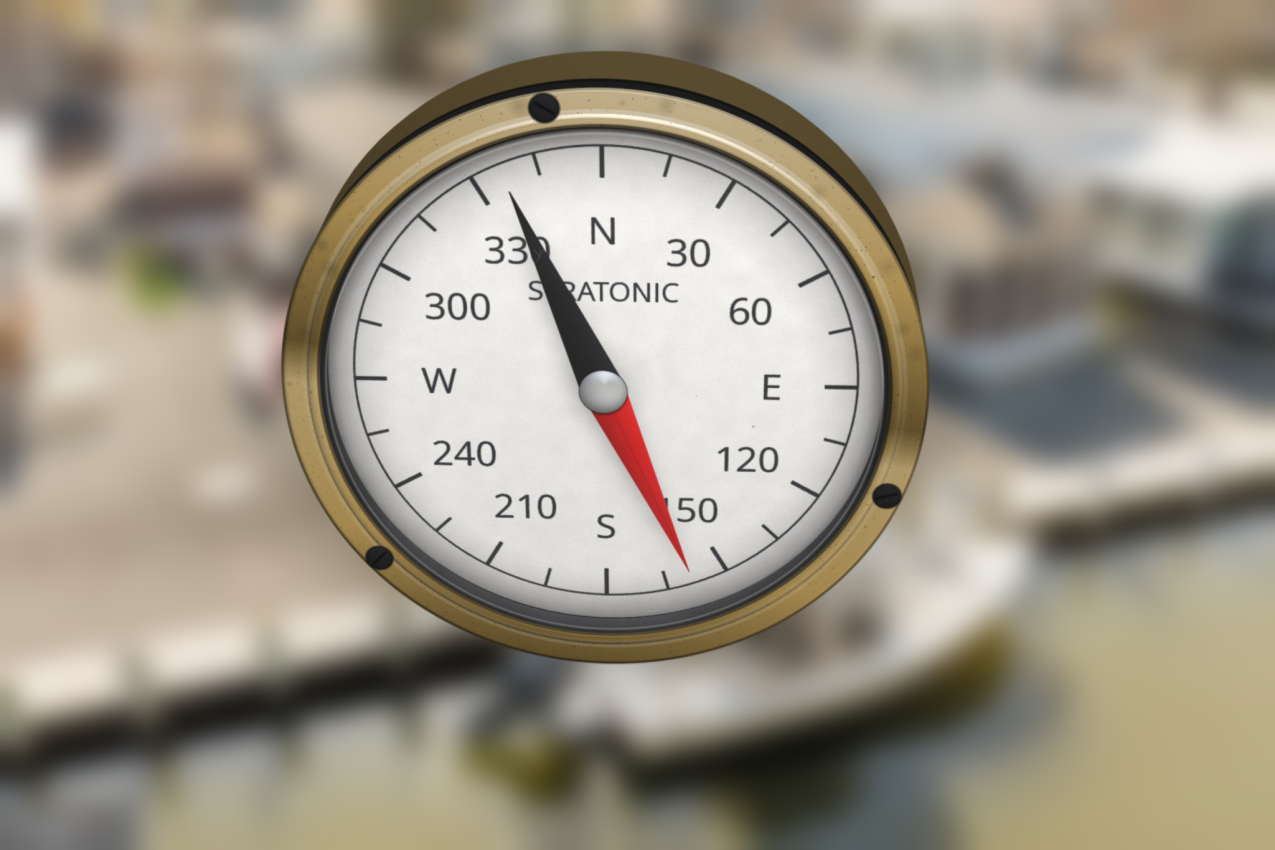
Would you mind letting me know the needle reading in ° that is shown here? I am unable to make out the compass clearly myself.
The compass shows 157.5 °
